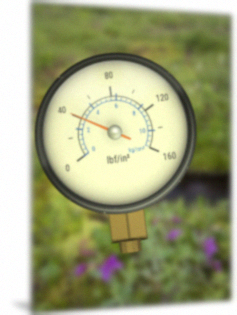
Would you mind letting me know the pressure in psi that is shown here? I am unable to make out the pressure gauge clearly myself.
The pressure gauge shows 40 psi
